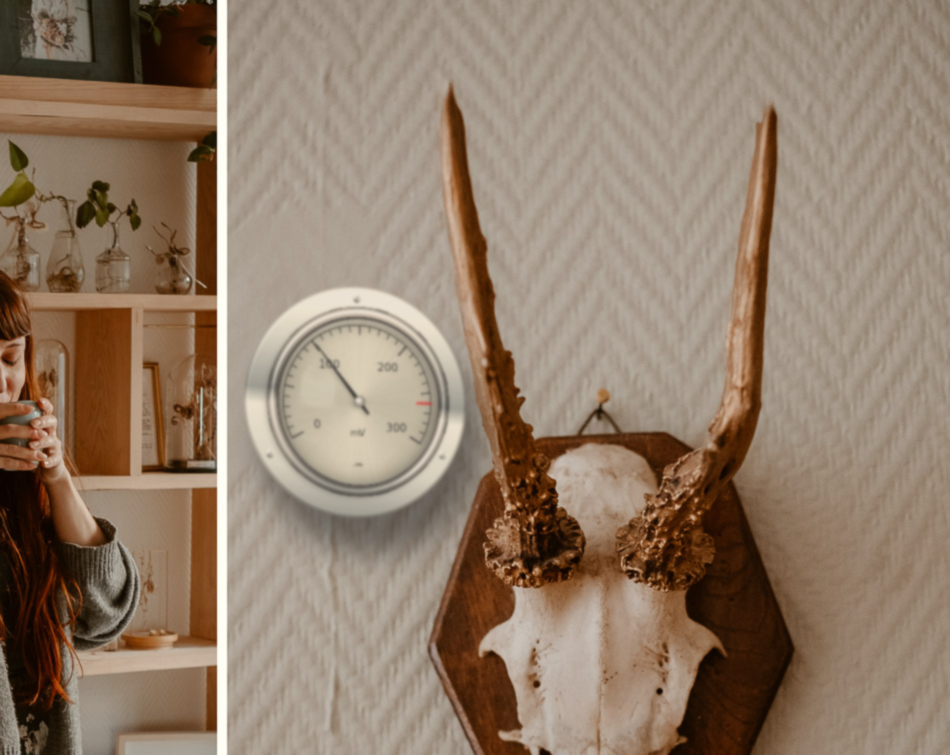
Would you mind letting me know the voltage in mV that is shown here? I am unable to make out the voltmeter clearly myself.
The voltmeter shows 100 mV
